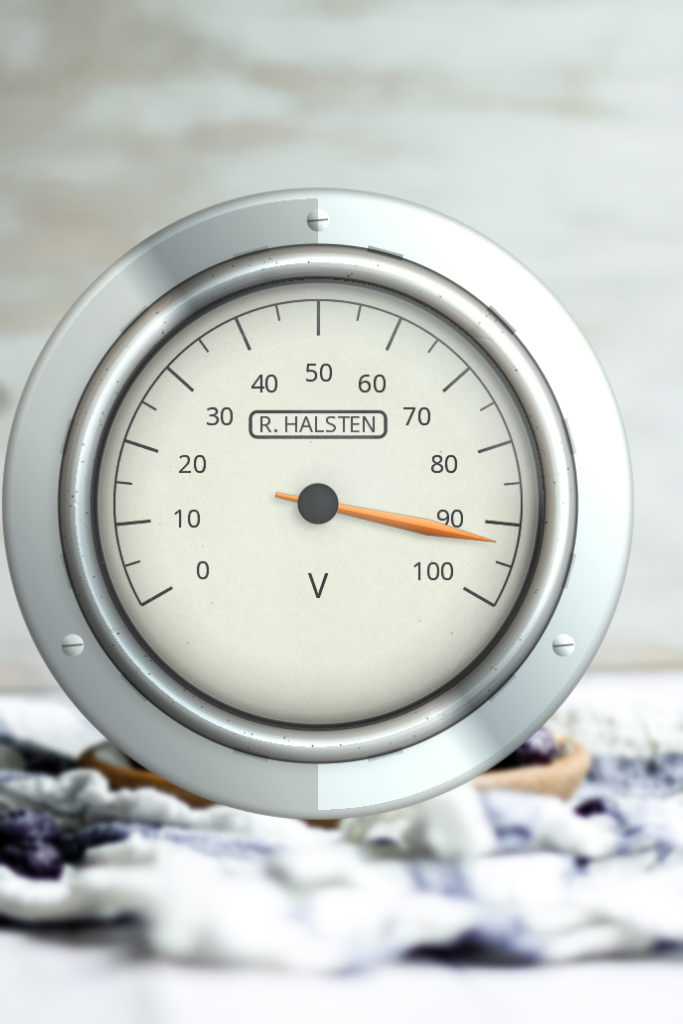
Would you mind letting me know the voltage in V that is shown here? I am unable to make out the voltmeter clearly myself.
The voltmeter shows 92.5 V
